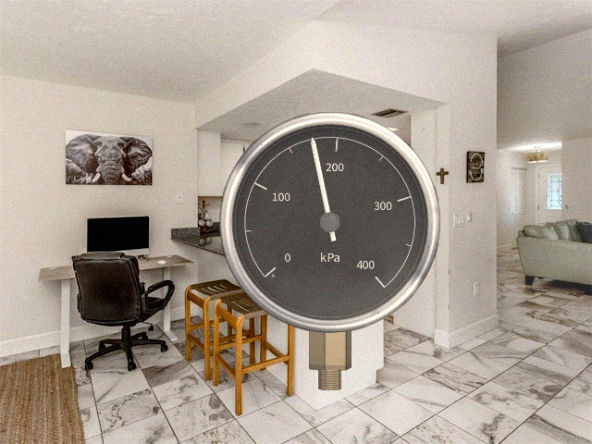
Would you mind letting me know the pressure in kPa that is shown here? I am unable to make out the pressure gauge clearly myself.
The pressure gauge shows 175 kPa
